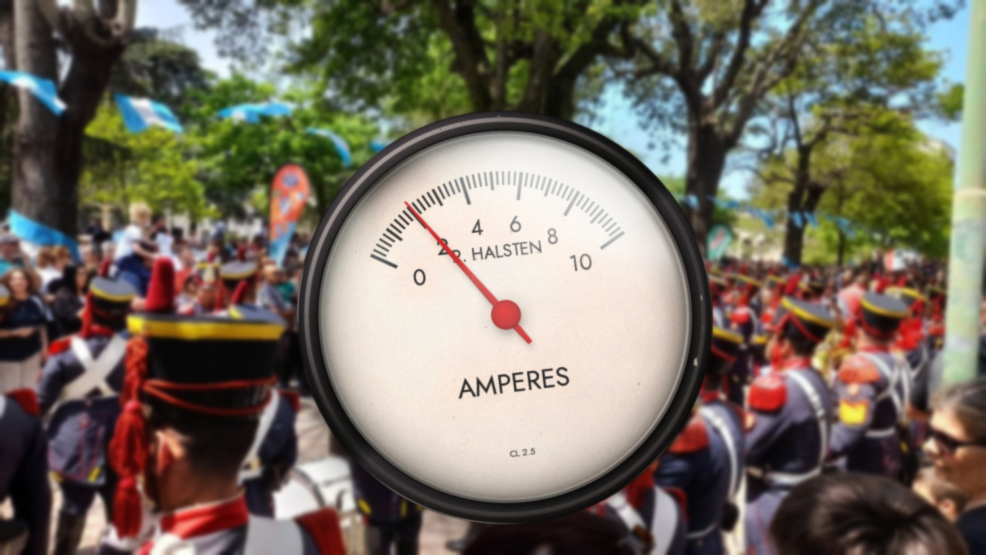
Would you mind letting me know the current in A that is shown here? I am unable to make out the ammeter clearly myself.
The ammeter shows 2 A
